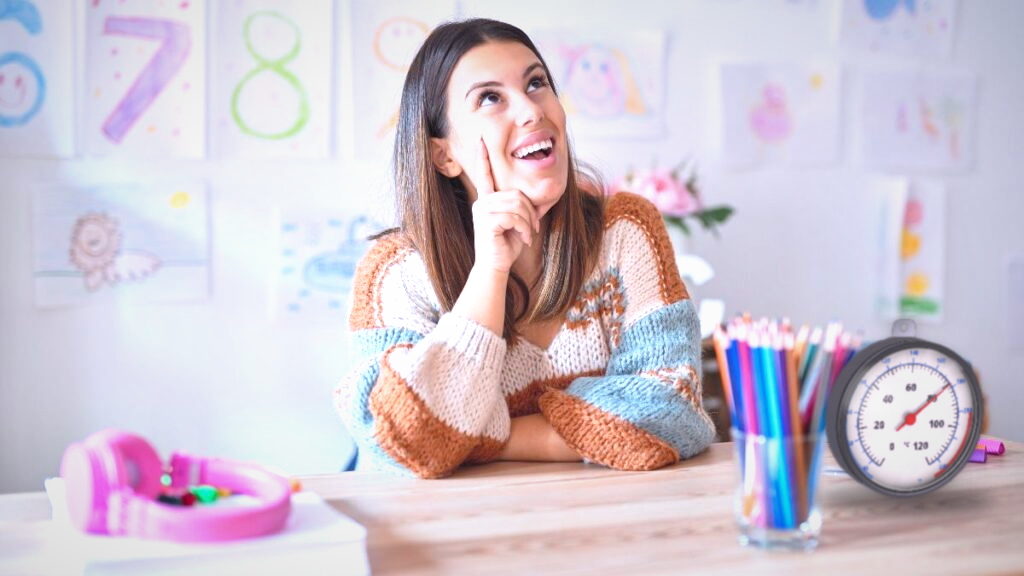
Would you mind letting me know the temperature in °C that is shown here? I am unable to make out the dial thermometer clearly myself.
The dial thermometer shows 80 °C
